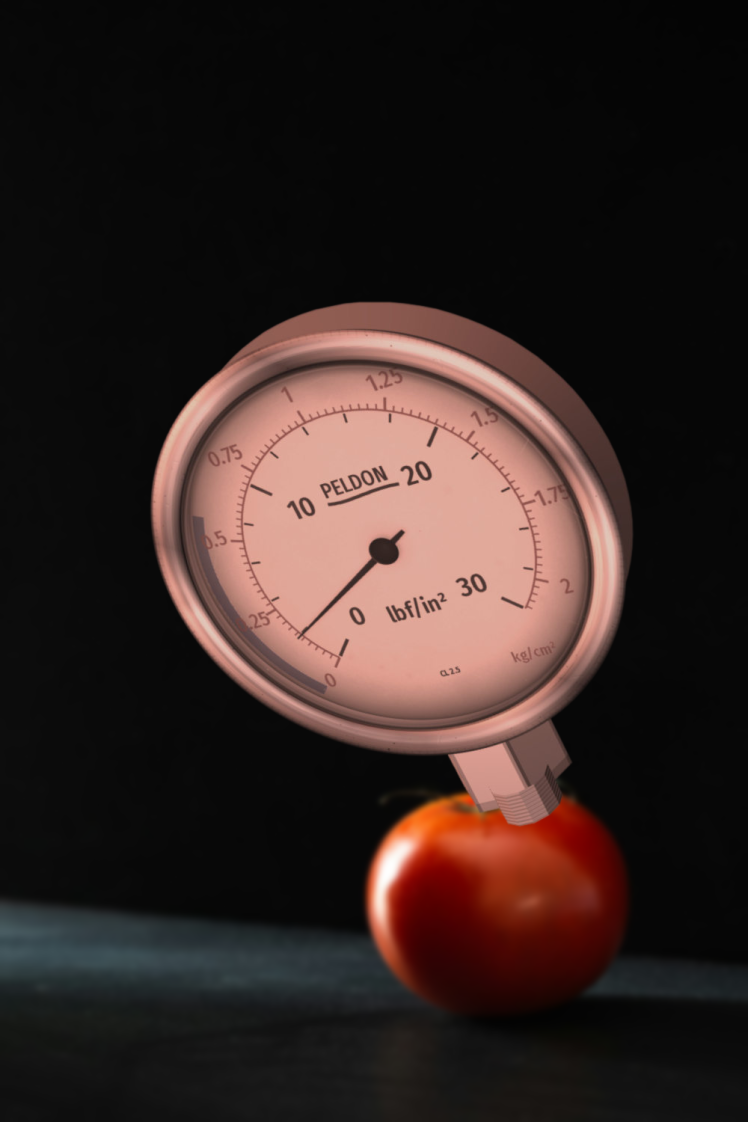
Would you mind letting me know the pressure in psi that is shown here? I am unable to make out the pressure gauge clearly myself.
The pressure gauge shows 2 psi
